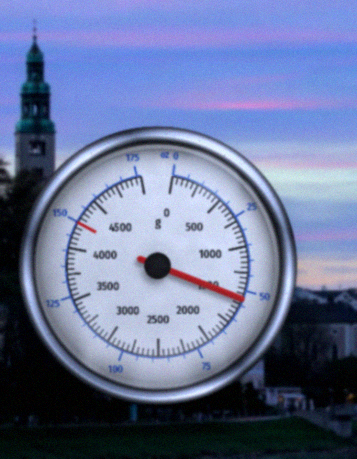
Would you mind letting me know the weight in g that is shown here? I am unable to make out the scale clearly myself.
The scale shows 1500 g
